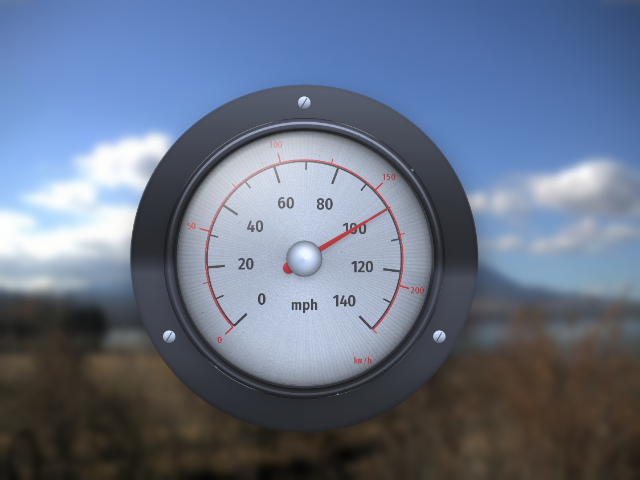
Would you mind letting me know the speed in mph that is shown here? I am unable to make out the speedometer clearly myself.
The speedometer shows 100 mph
